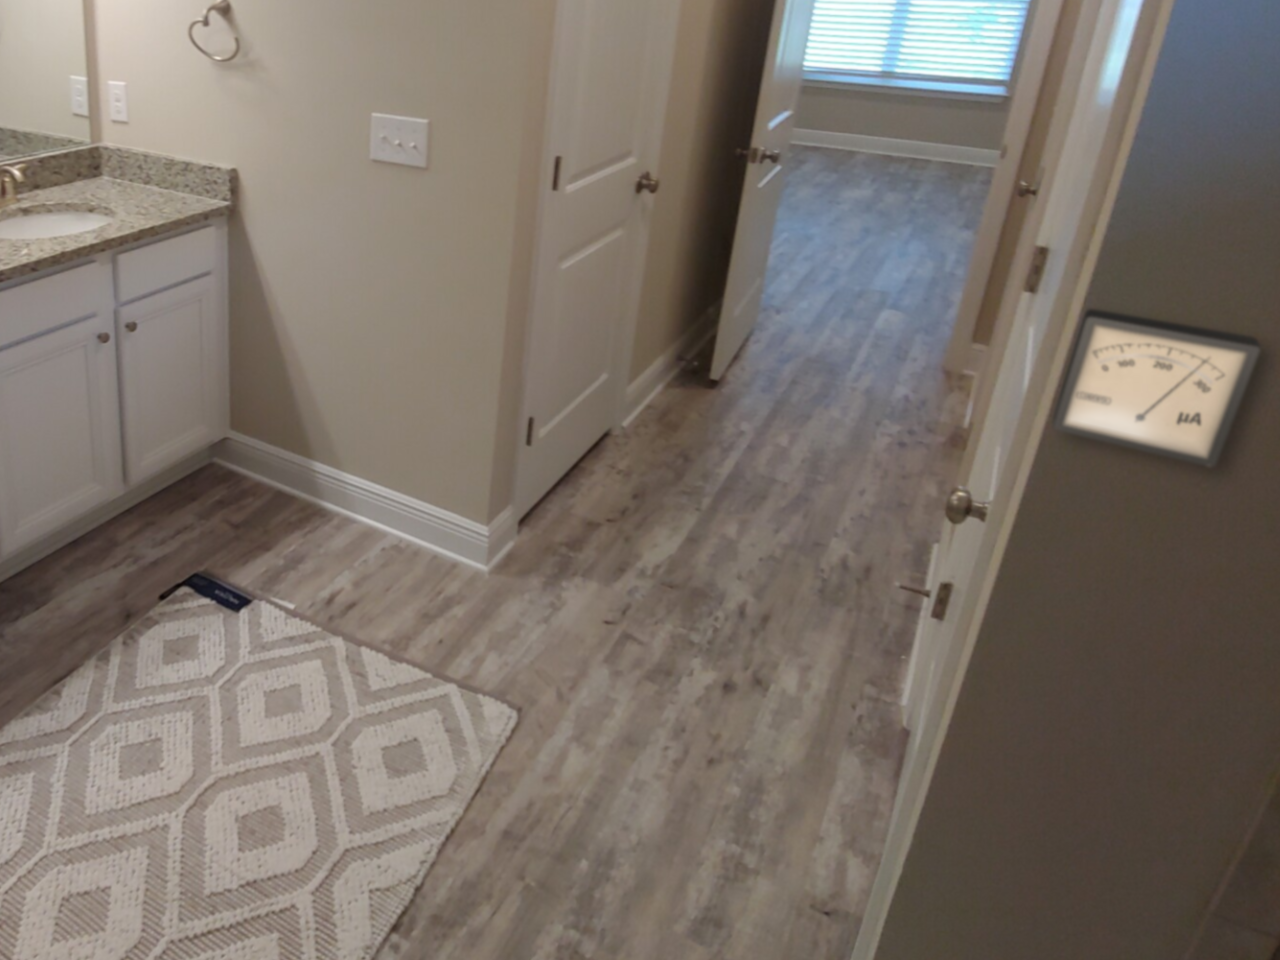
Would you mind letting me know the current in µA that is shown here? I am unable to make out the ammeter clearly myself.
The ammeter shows 260 µA
